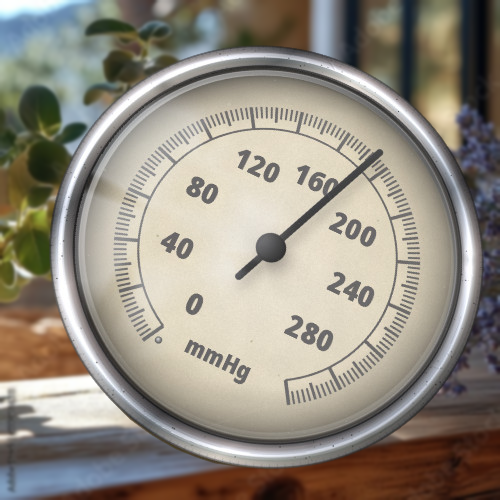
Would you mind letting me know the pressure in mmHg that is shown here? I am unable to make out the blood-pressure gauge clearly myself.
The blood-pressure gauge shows 174 mmHg
